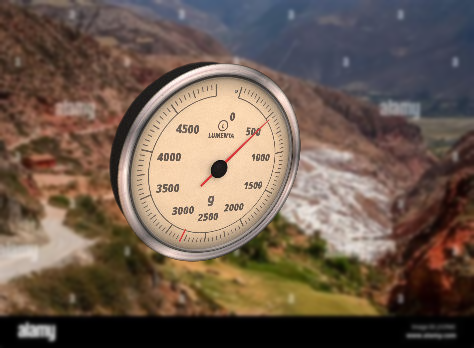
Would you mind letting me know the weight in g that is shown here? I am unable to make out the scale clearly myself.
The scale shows 500 g
